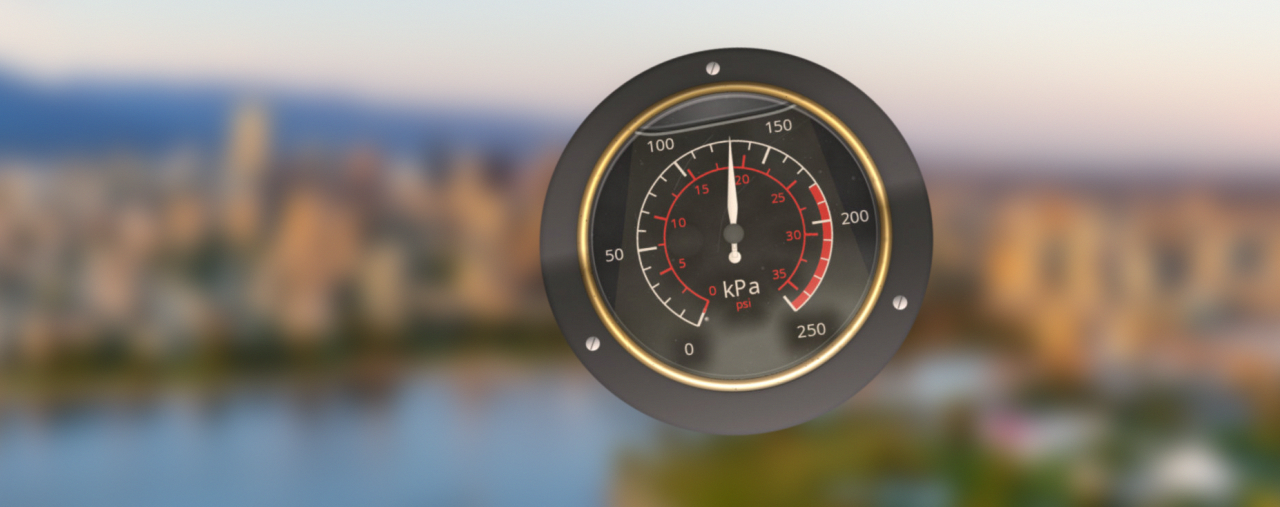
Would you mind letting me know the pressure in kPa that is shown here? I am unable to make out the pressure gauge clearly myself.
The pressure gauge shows 130 kPa
